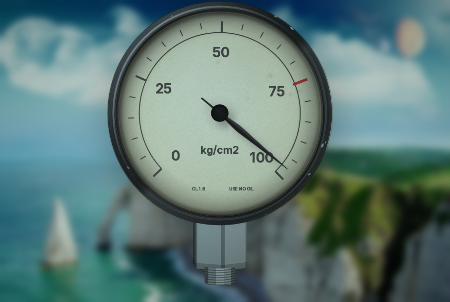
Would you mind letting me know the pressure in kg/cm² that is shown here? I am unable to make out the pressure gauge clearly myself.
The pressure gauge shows 97.5 kg/cm²
